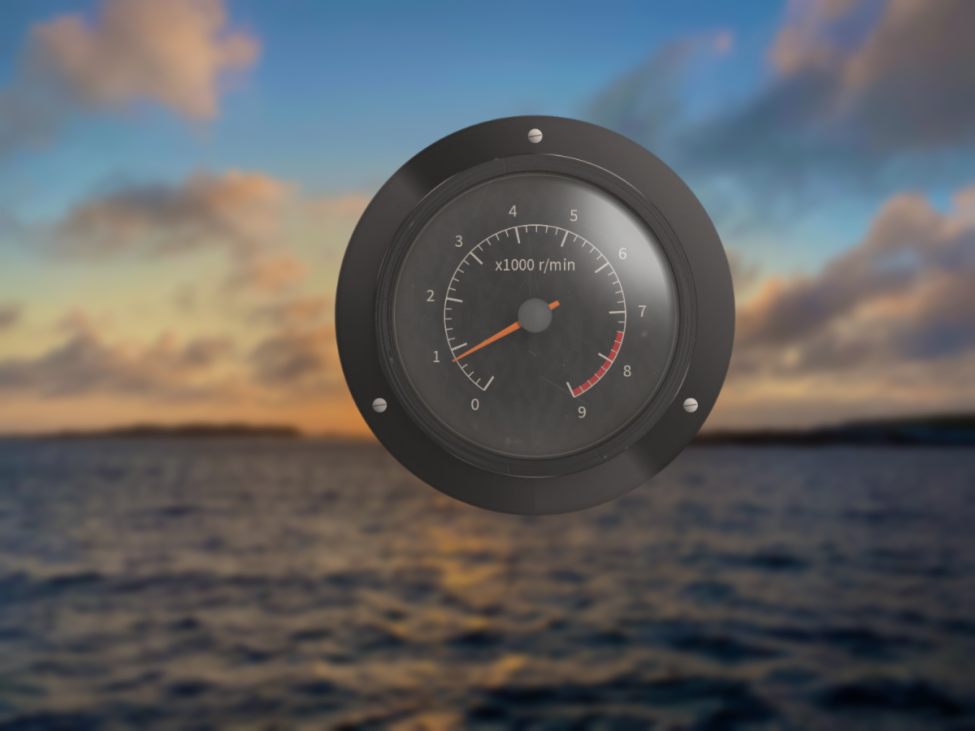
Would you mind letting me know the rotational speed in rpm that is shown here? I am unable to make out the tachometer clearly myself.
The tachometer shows 800 rpm
